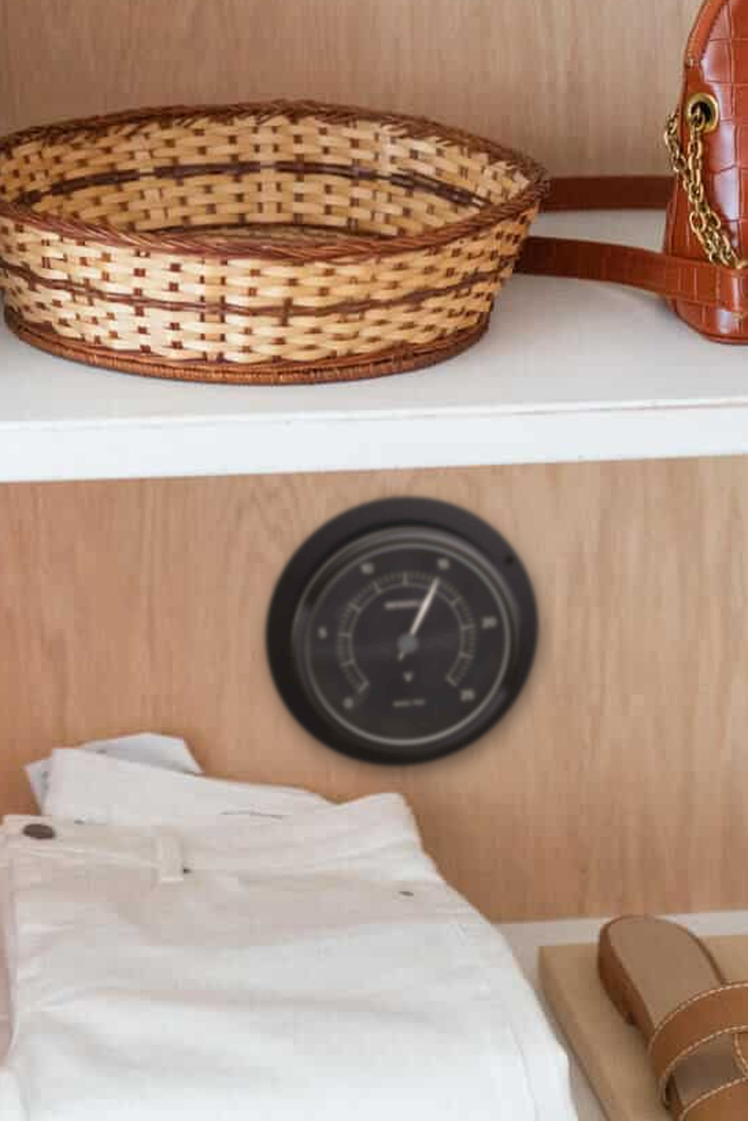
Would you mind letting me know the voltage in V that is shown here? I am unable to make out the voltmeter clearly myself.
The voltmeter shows 15 V
